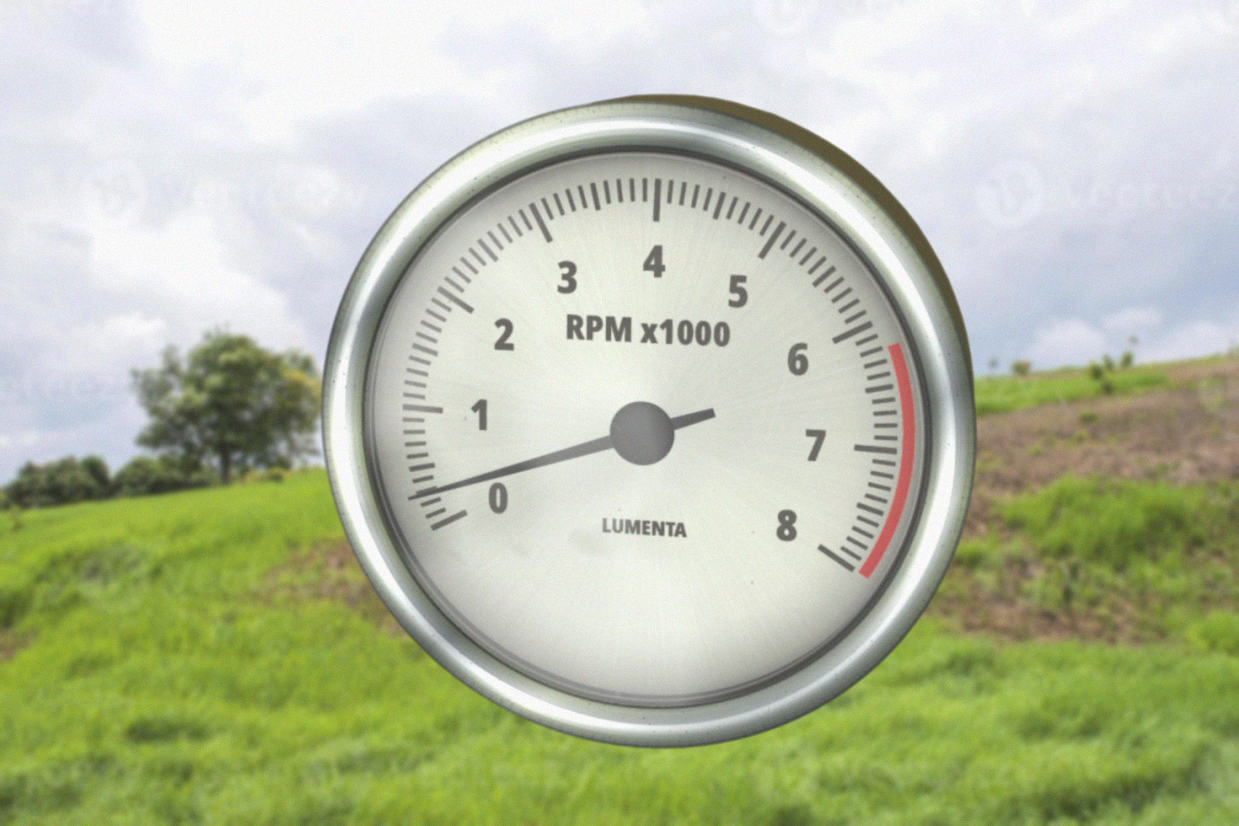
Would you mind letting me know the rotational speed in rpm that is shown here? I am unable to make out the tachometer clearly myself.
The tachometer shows 300 rpm
